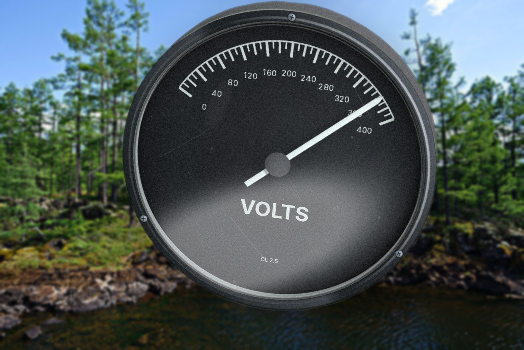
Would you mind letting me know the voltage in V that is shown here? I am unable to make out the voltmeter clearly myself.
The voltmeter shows 360 V
